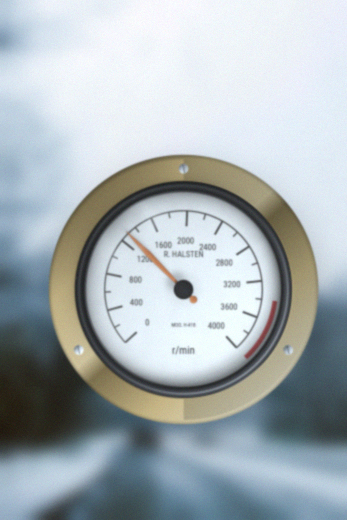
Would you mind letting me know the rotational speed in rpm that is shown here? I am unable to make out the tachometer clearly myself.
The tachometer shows 1300 rpm
